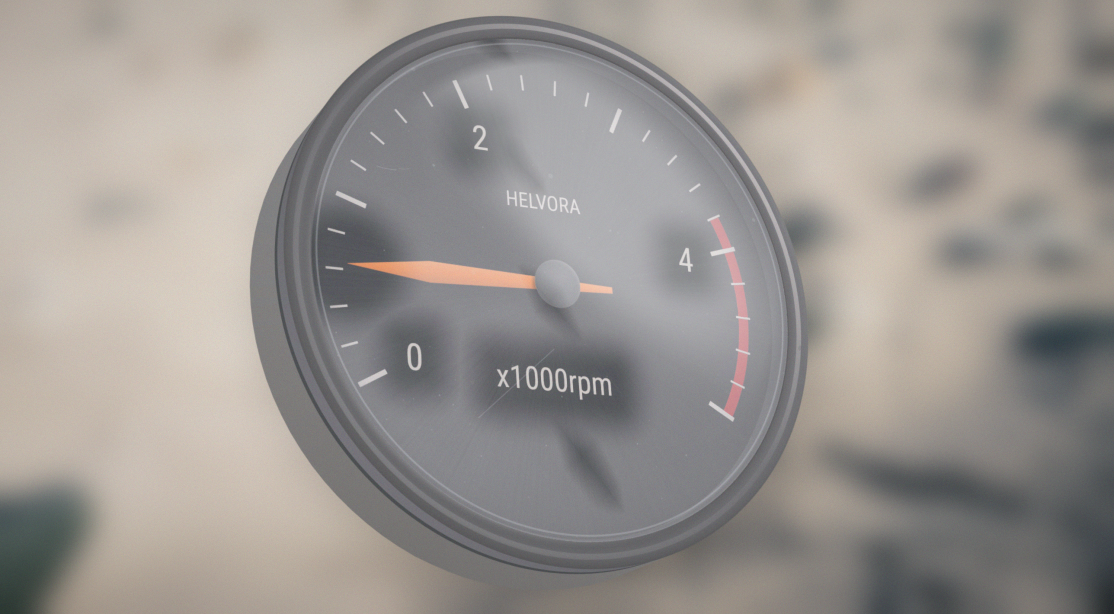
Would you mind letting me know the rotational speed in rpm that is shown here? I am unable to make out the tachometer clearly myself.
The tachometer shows 600 rpm
